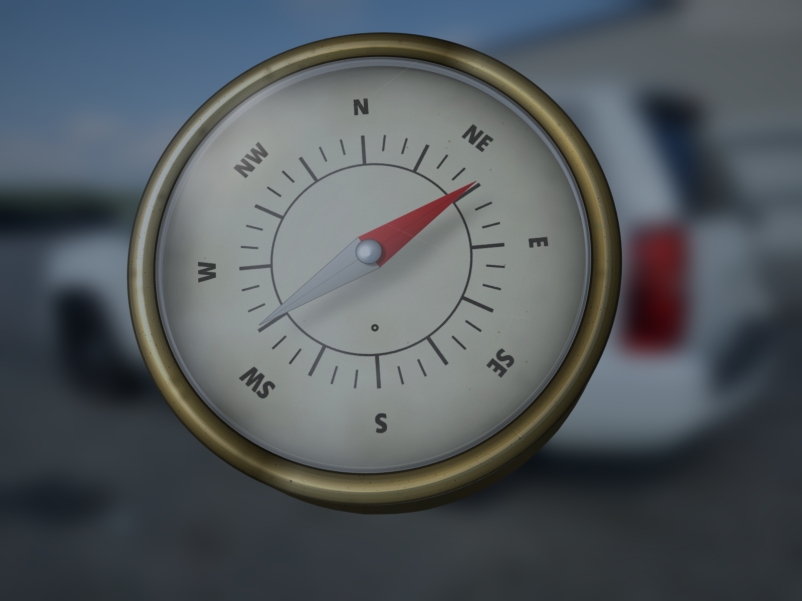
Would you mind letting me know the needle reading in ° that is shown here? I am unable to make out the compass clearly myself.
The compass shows 60 °
